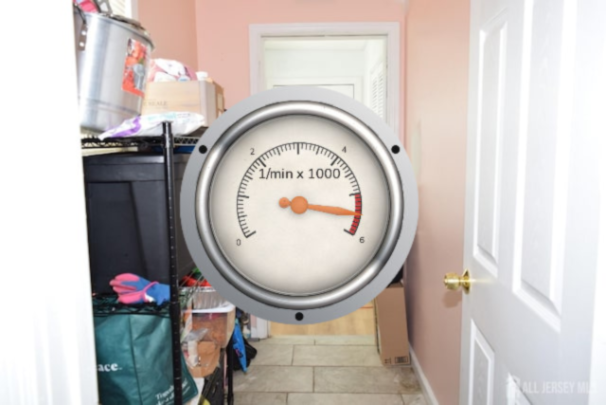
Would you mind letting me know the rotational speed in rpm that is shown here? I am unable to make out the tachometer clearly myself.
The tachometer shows 5500 rpm
